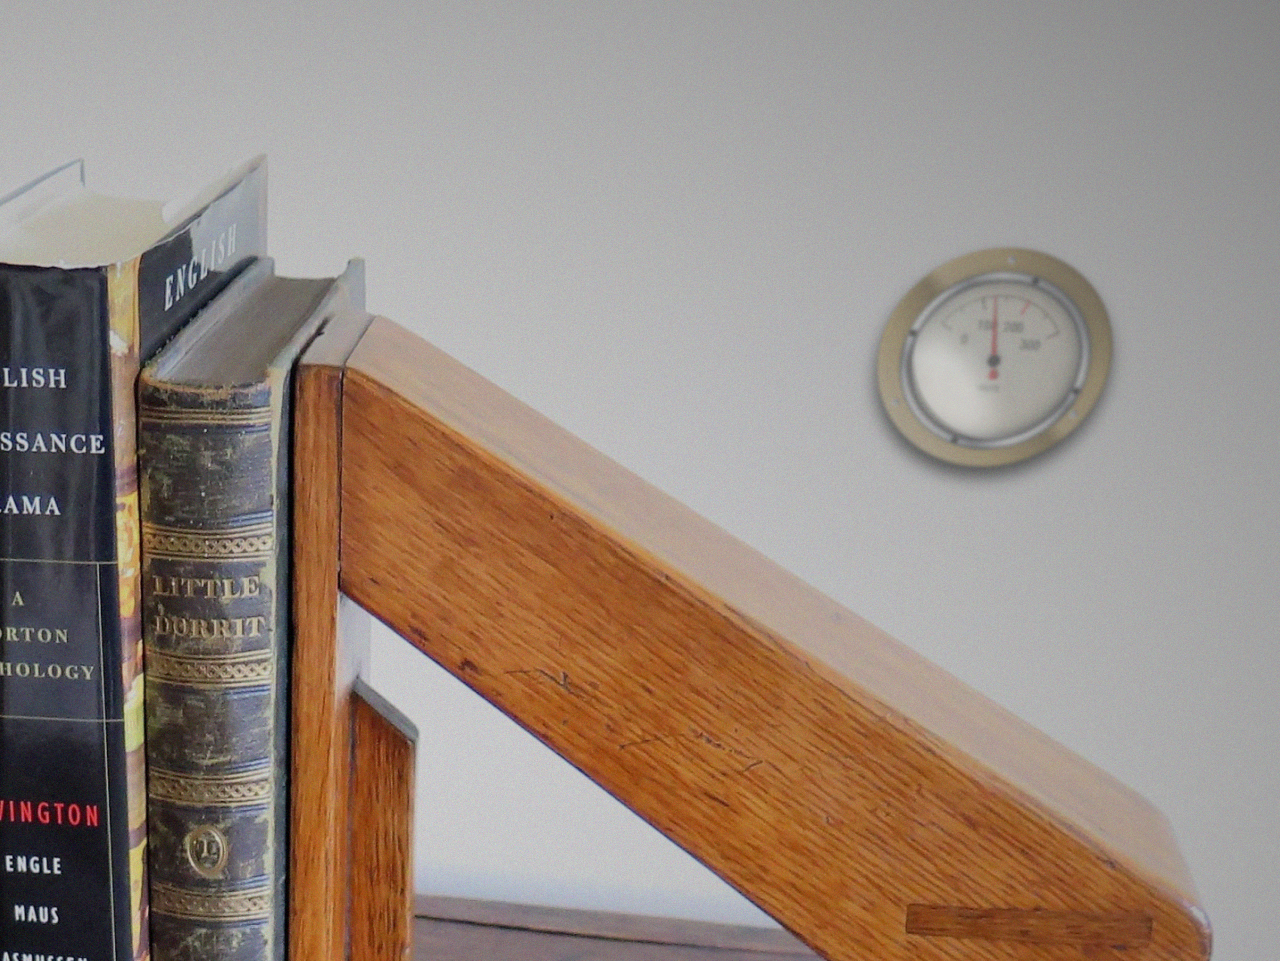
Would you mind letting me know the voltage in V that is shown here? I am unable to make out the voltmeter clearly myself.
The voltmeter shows 125 V
